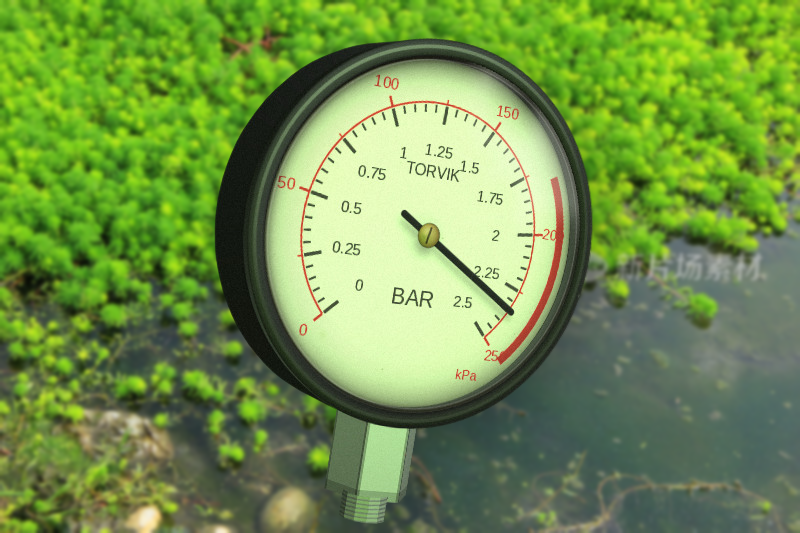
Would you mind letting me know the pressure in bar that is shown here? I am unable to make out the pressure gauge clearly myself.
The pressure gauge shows 2.35 bar
